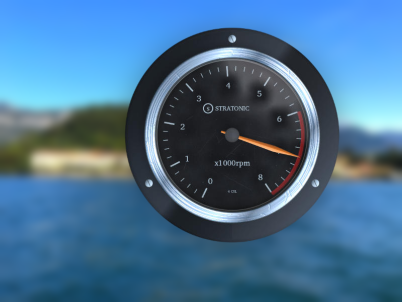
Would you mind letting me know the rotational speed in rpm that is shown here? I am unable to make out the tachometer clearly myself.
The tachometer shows 7000 rpm
